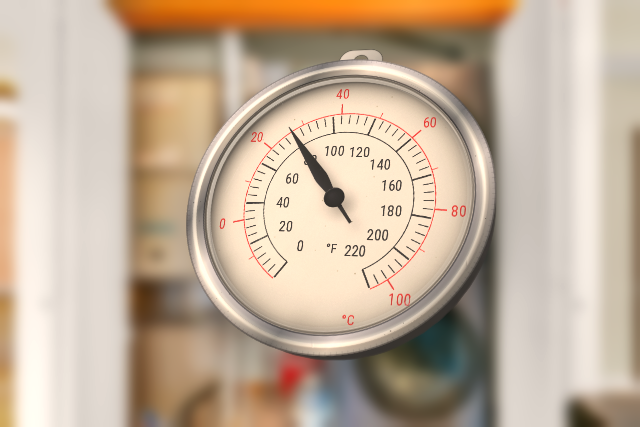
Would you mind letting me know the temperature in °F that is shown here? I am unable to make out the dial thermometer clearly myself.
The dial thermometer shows 80 °F
